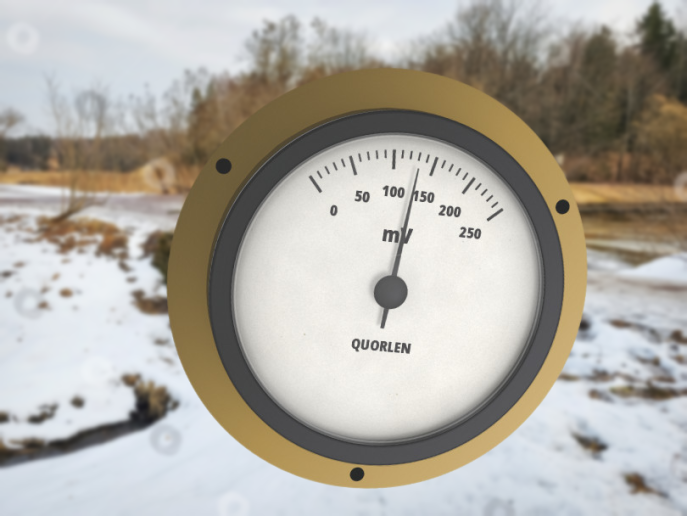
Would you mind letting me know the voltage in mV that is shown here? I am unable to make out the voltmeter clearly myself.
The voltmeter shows 130 mV
